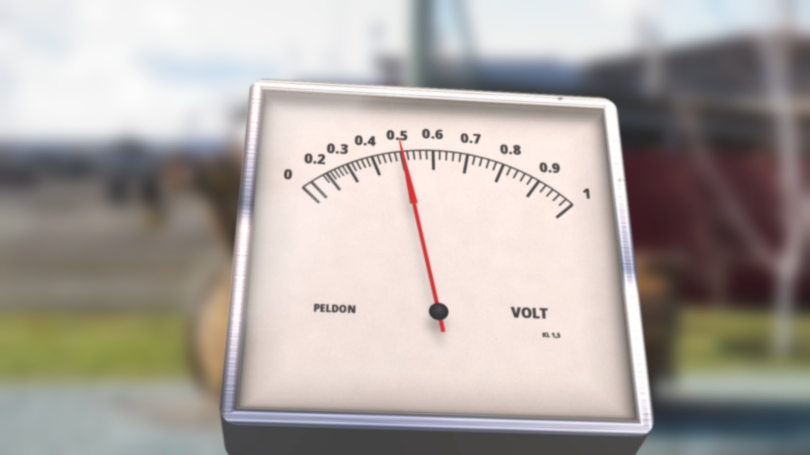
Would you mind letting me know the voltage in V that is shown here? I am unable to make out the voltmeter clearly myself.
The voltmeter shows 0.5 V
